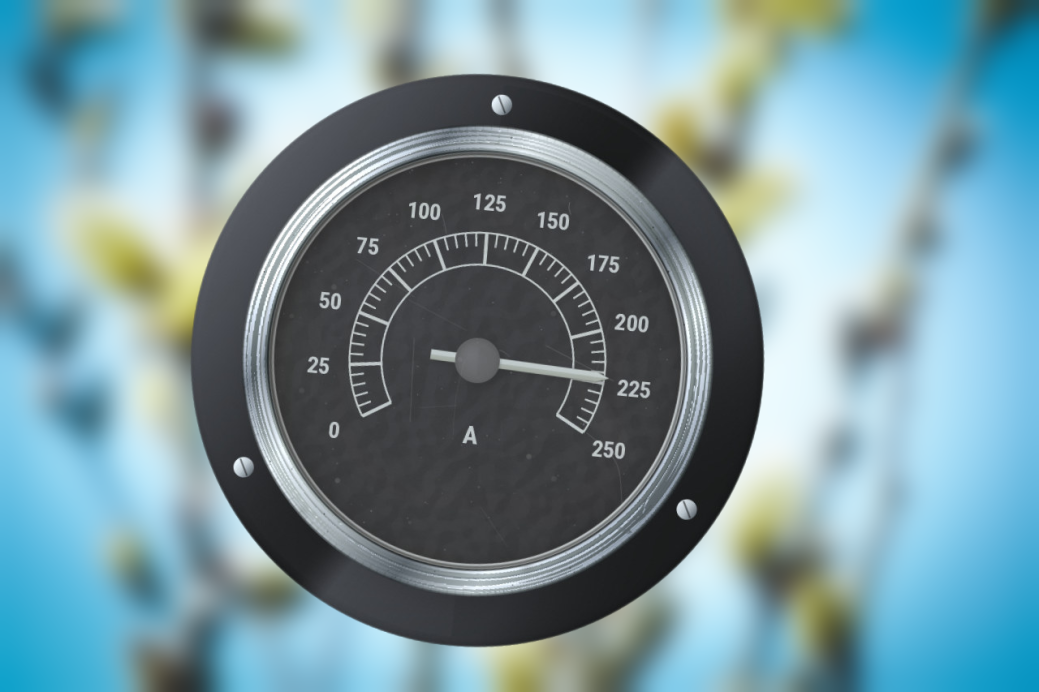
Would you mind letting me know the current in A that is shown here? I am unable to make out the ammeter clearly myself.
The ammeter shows 222.5 A
